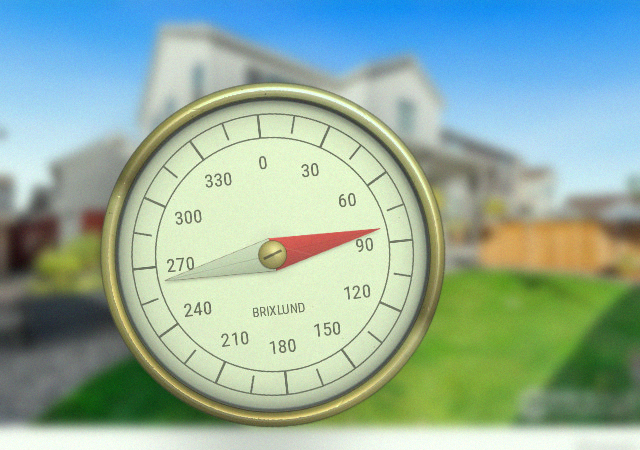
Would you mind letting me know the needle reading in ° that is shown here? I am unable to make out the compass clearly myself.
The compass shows 82.5 °
